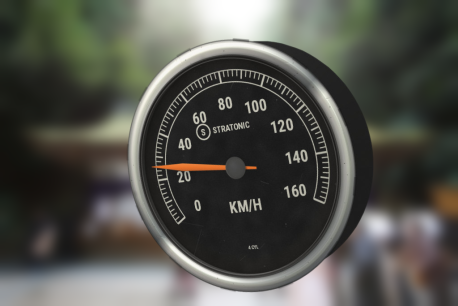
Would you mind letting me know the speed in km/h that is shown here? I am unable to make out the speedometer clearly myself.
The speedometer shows 26 km/h
